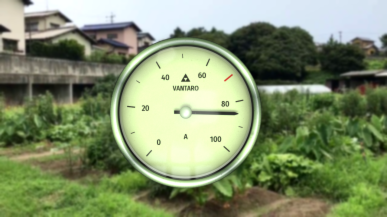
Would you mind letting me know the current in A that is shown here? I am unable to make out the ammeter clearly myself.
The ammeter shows 85 A
